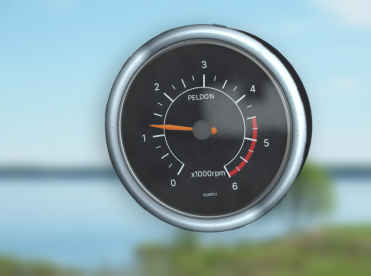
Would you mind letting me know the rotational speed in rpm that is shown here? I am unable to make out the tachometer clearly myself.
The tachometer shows 1250 rpm
